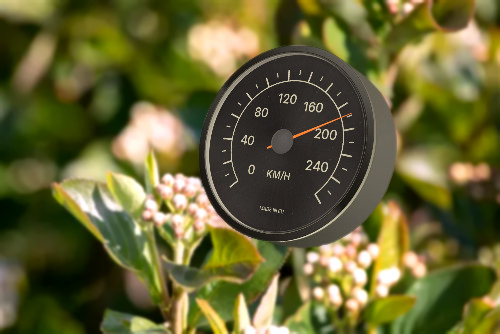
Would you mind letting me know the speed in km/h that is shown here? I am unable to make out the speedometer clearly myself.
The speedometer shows 190 km/h
